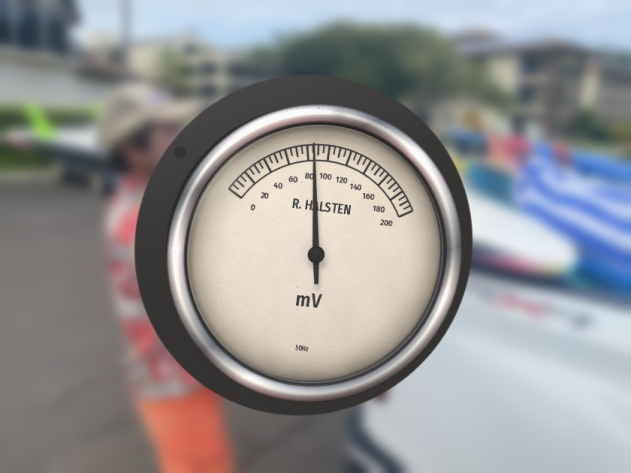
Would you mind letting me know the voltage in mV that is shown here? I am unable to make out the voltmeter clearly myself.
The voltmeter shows 85 mV
